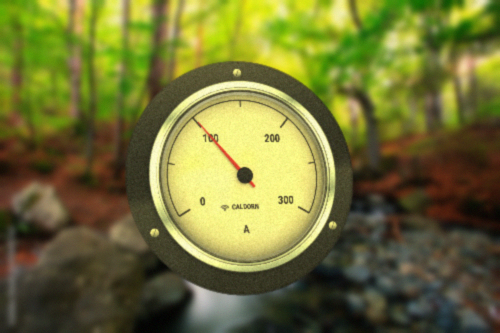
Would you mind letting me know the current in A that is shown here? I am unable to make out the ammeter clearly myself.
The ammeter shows 100 A
